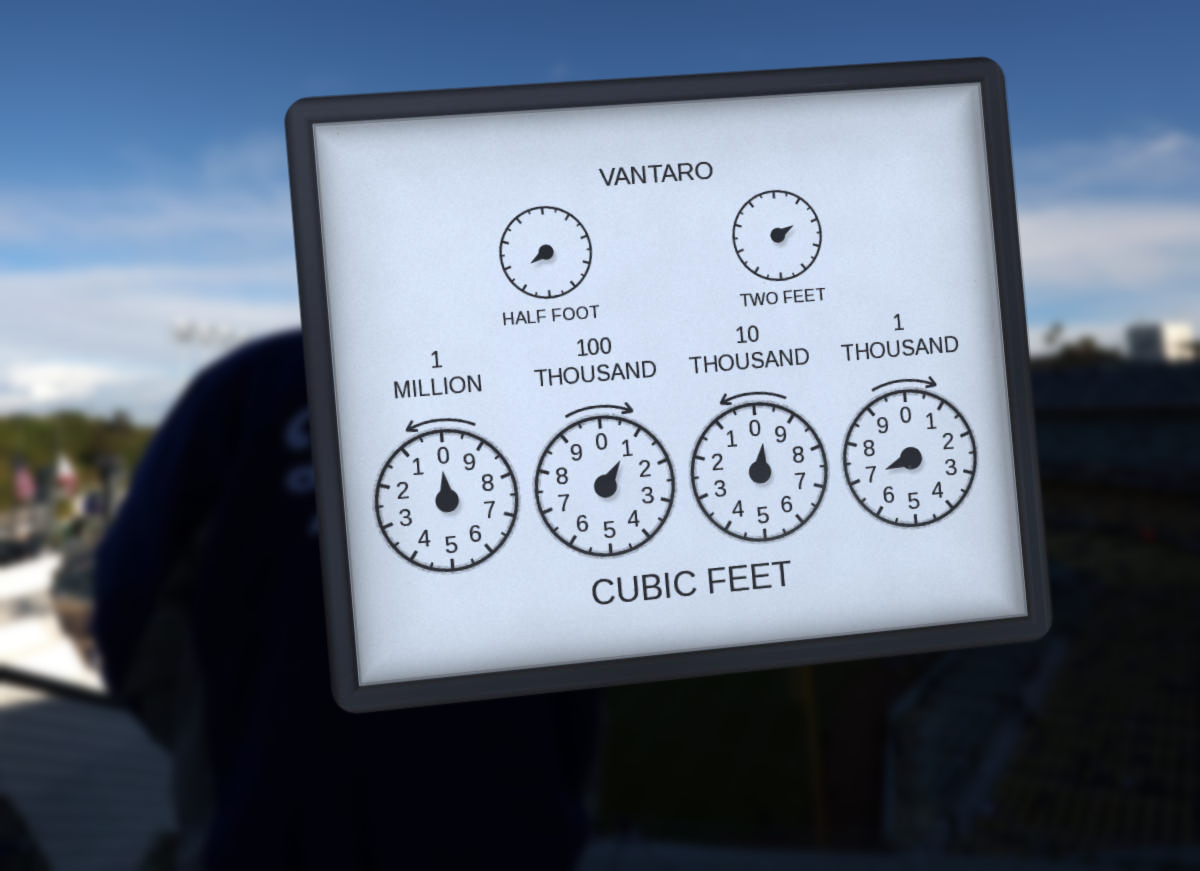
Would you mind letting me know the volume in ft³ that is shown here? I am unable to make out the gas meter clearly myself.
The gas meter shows 9700 ft³
